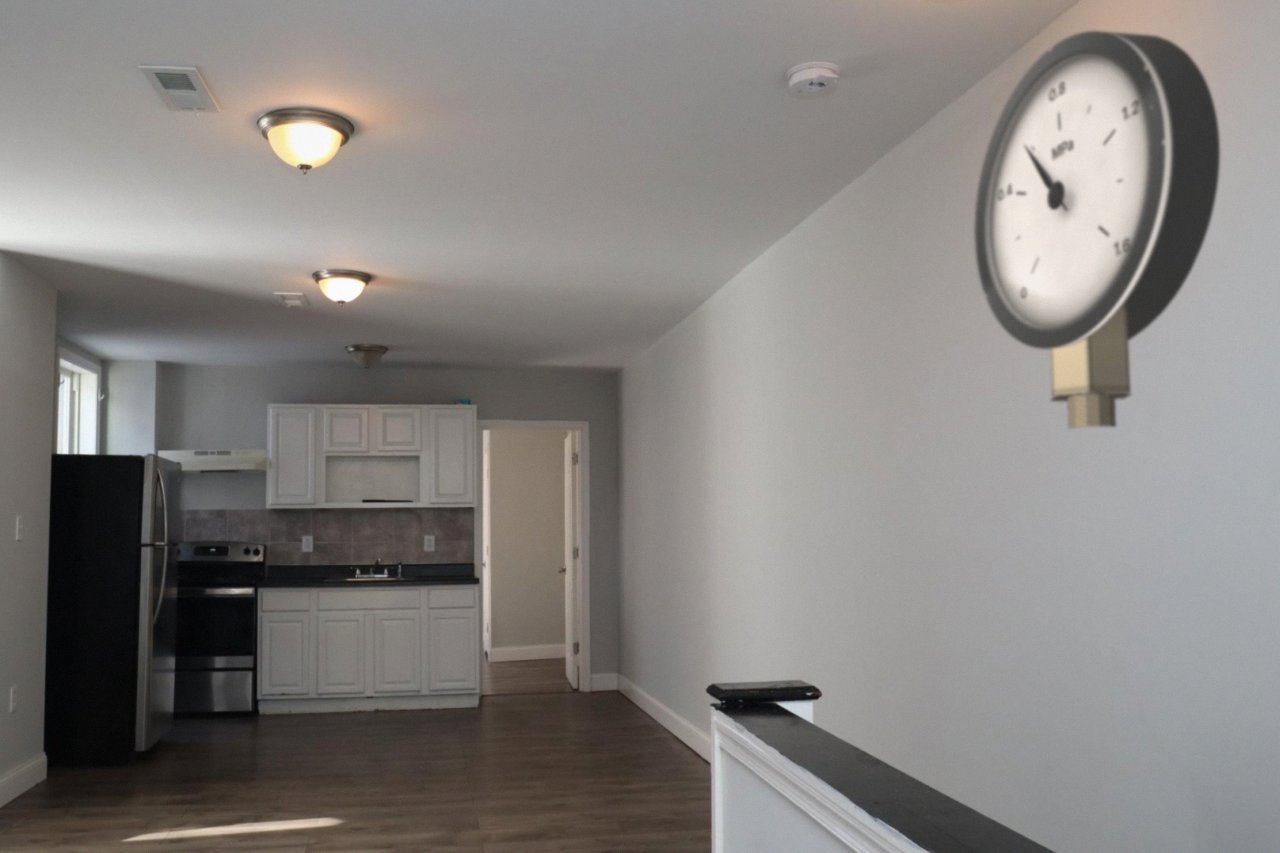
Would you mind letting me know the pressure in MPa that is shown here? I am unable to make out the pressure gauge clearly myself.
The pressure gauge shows 0.6 MPa
